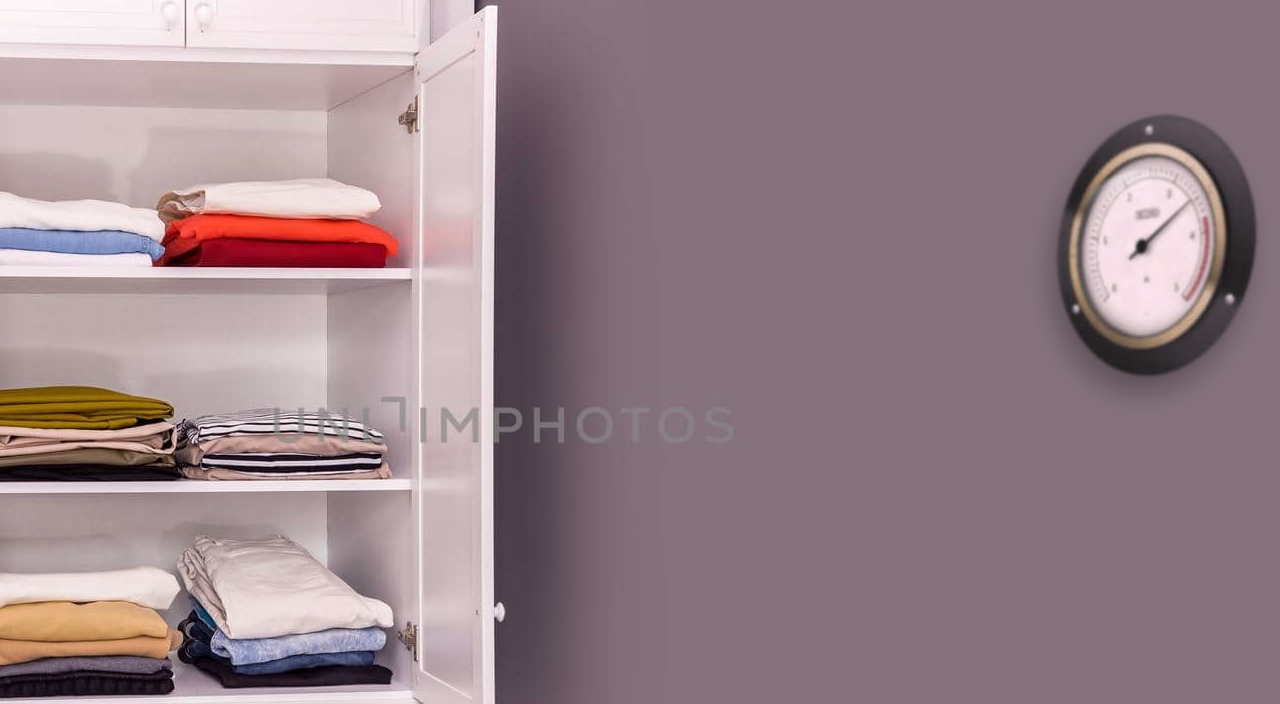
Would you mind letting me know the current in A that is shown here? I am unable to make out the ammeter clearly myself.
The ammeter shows 3.5 A
